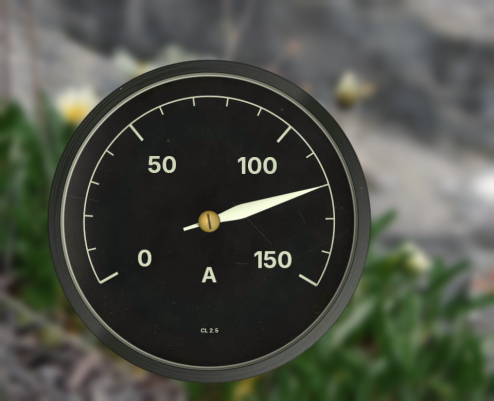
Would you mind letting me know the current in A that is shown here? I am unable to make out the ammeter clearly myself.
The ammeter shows 120 A
